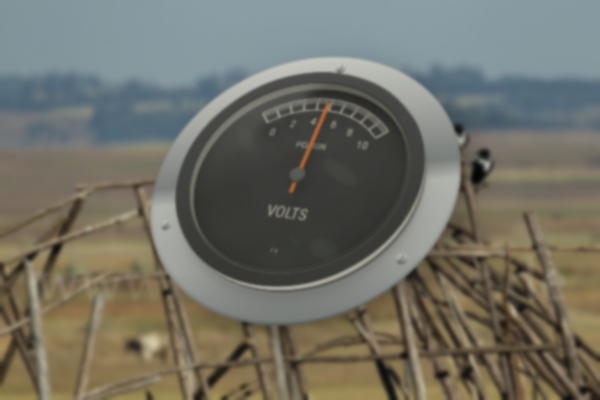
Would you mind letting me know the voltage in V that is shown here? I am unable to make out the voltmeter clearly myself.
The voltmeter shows 5 V
